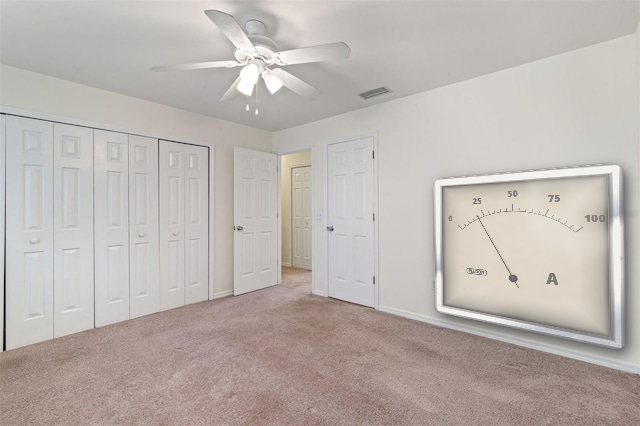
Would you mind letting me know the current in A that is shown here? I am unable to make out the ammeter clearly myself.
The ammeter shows 20 A
